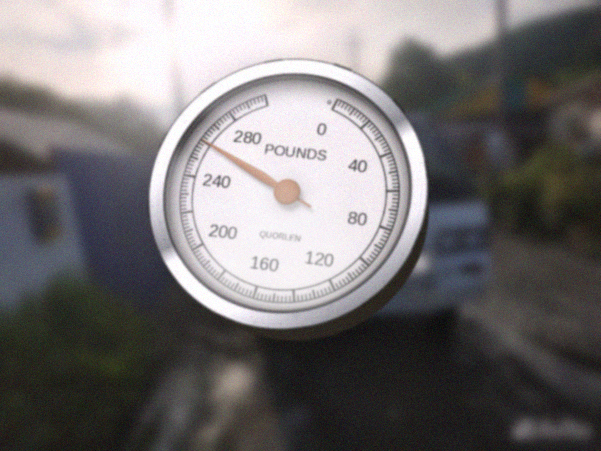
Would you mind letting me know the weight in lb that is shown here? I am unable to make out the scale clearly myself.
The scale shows 260 lb
